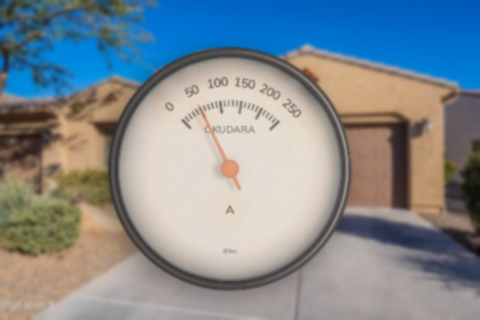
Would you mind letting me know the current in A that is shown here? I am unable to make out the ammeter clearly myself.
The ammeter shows 50 A
